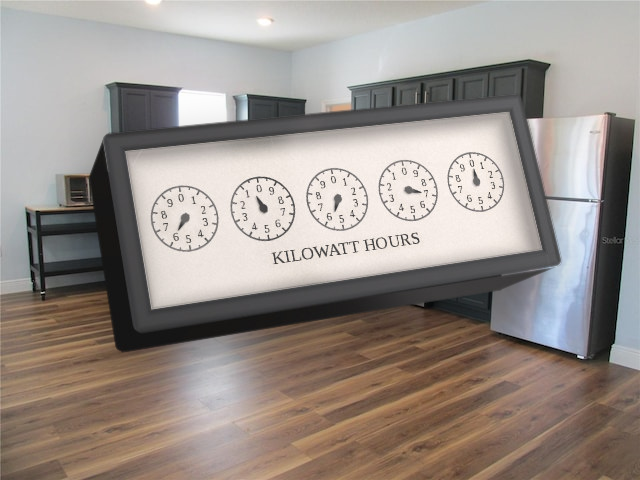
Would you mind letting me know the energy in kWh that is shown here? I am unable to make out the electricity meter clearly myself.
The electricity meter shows 60570 kWh
